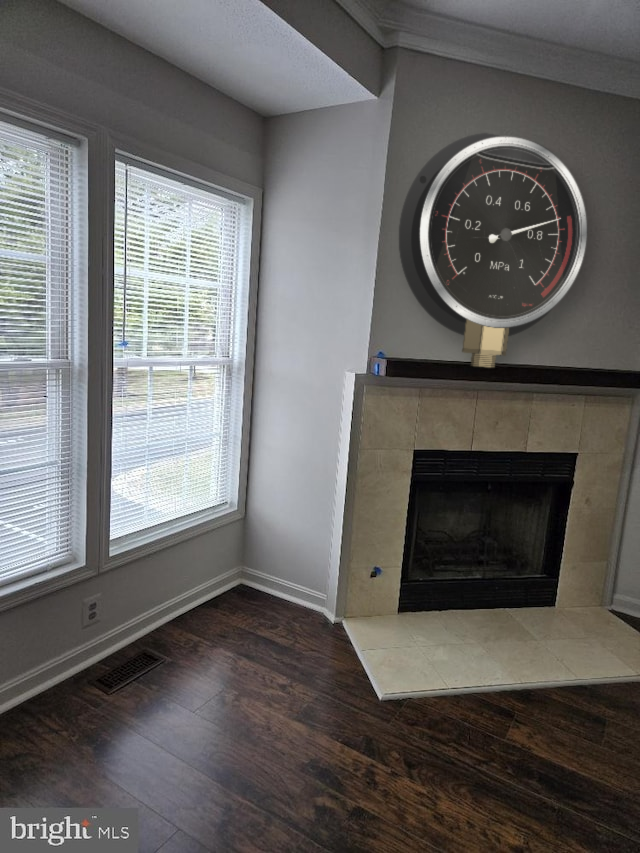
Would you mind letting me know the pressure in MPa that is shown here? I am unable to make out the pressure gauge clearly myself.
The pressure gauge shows 0.75 MPa
